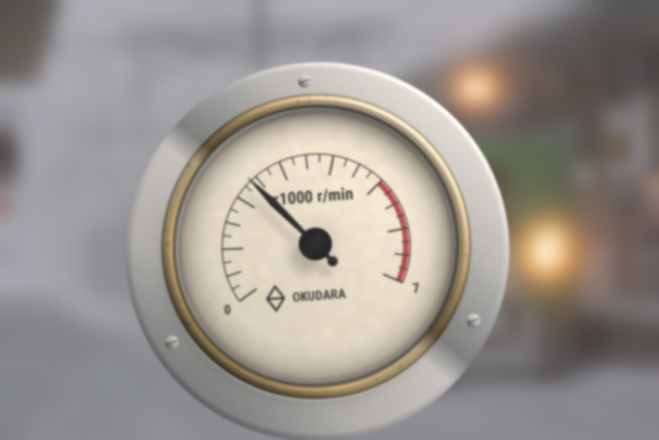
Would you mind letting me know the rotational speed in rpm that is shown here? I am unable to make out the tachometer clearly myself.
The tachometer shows 2375 rpm
